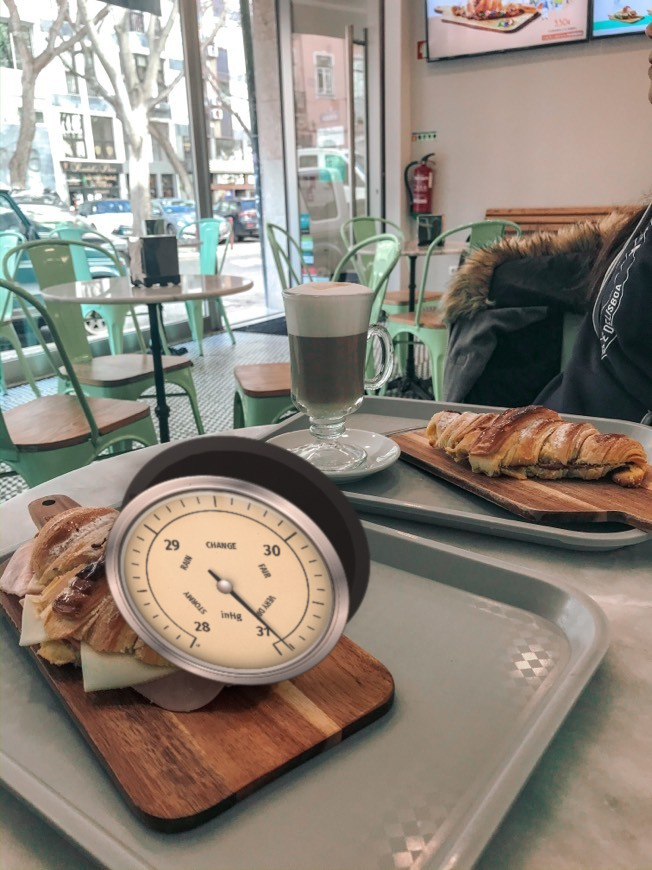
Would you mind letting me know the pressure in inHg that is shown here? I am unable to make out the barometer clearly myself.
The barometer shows 30.9 inHg
